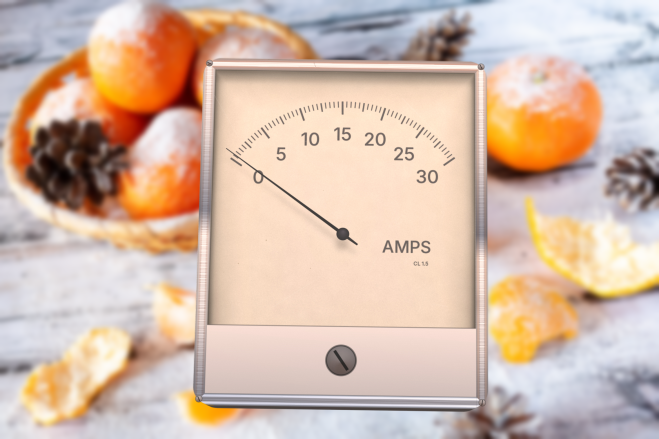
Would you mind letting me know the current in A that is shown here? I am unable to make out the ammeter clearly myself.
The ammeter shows 0.5 A
